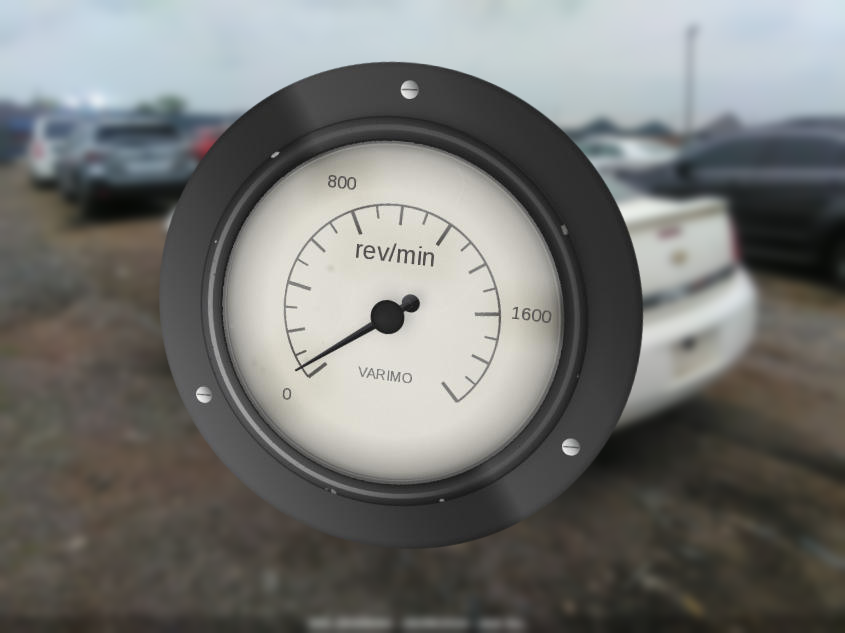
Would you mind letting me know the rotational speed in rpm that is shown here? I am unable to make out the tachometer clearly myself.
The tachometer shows 50 rpm
